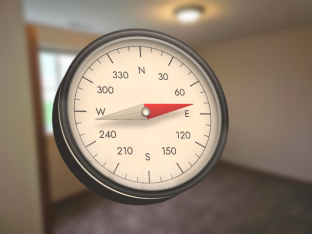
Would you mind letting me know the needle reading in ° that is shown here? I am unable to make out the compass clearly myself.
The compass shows 80 °
